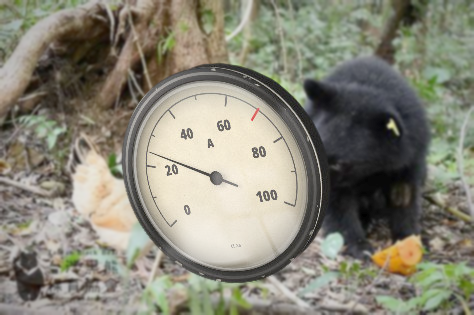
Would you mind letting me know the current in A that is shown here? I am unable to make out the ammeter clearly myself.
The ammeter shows 25 A
